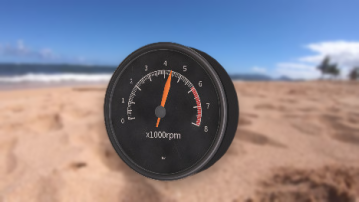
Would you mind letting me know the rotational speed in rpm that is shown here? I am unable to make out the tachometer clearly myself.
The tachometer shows 4500 rpm
